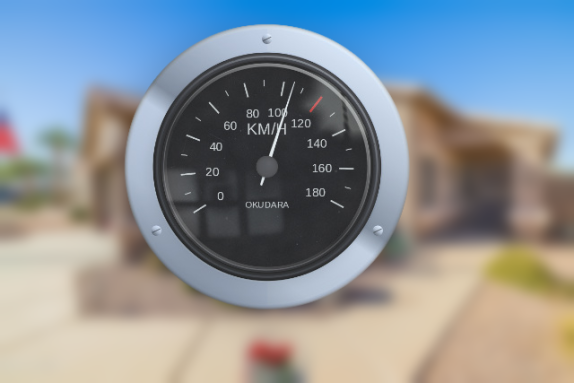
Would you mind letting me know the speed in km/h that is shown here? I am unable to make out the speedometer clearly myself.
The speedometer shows 105 km/h
